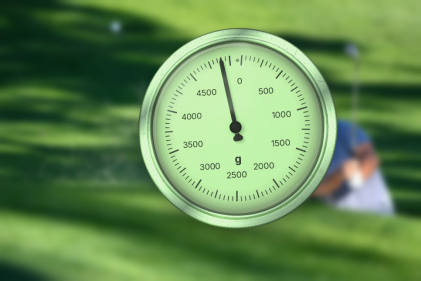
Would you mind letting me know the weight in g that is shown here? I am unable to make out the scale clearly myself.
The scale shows 4900 g
